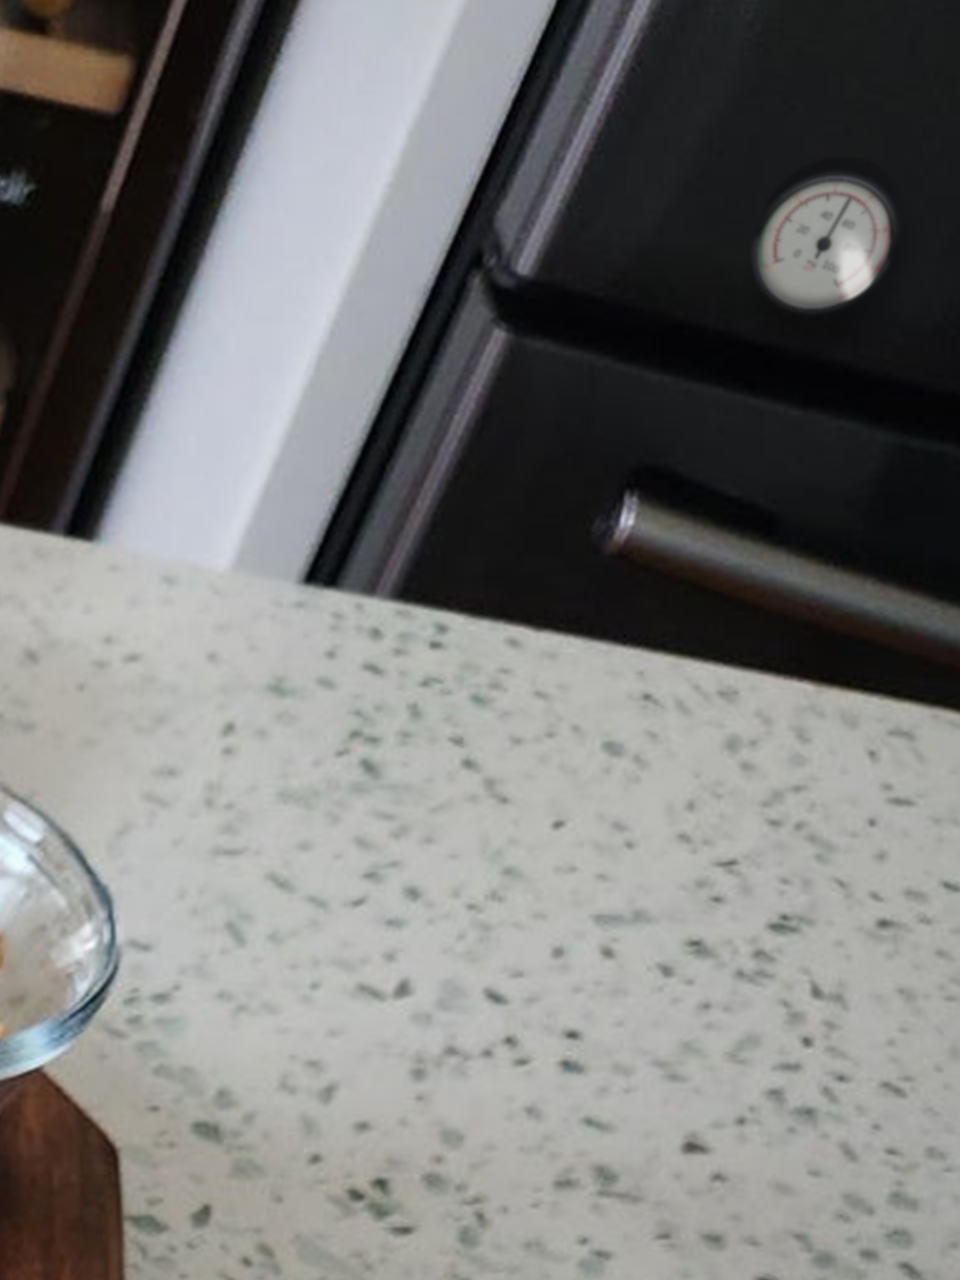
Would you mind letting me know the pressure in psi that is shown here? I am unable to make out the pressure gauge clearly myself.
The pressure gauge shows 50 psi
